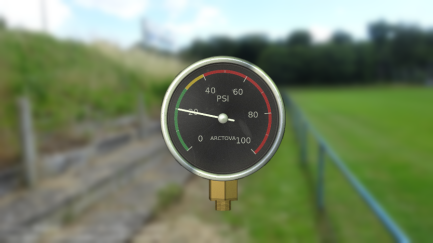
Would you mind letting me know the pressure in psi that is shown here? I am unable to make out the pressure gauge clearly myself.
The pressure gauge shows 20 psi
